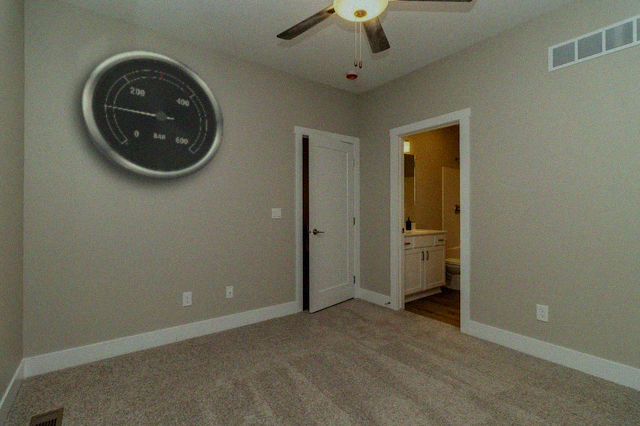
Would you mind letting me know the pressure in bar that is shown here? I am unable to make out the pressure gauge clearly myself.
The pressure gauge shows 100 bar
